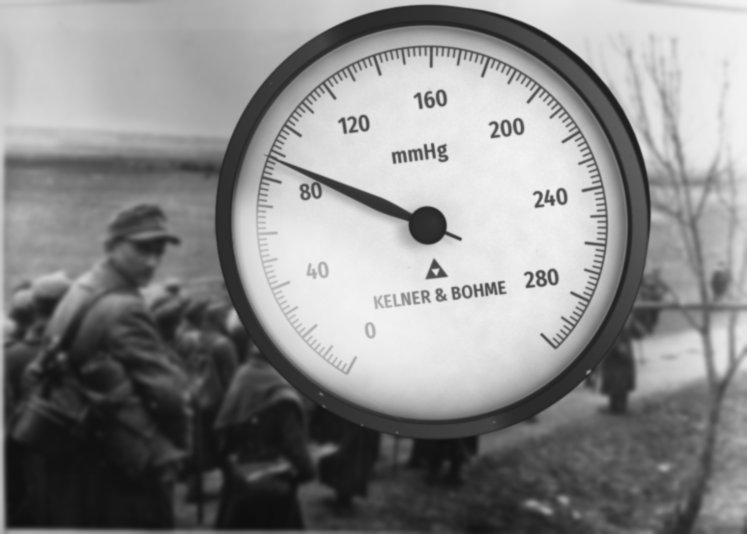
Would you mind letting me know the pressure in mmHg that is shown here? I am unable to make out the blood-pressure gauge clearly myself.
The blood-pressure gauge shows 88 mmHg
